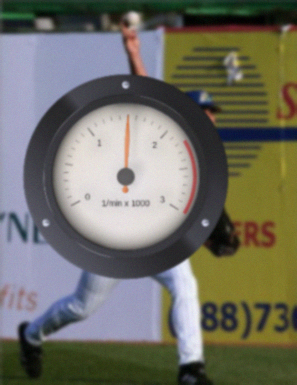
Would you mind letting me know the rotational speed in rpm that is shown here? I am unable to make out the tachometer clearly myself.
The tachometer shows 1500 rpm
